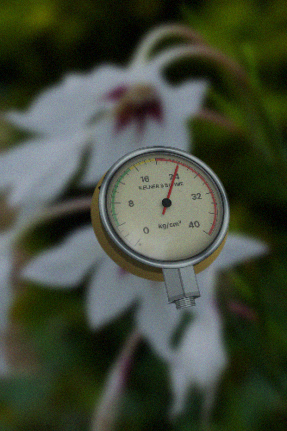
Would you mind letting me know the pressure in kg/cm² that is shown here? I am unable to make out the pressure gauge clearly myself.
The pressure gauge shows 24 kg/cm²
